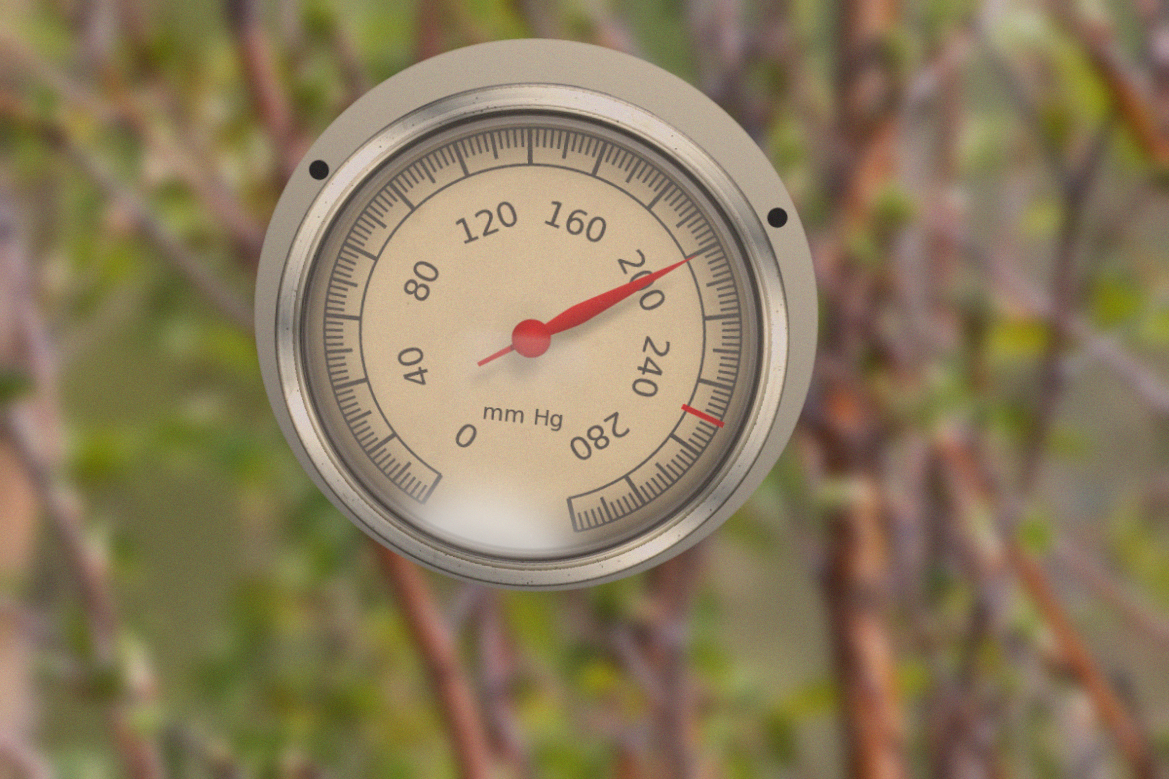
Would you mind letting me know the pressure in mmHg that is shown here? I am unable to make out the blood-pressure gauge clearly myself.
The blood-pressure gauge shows 200 mmHg
